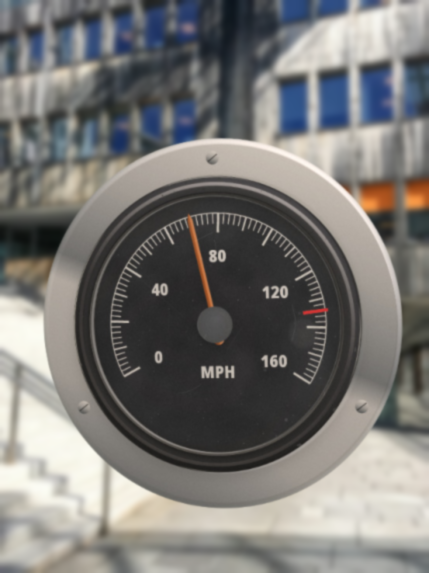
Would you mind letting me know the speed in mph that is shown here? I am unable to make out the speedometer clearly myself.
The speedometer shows 70 mph
